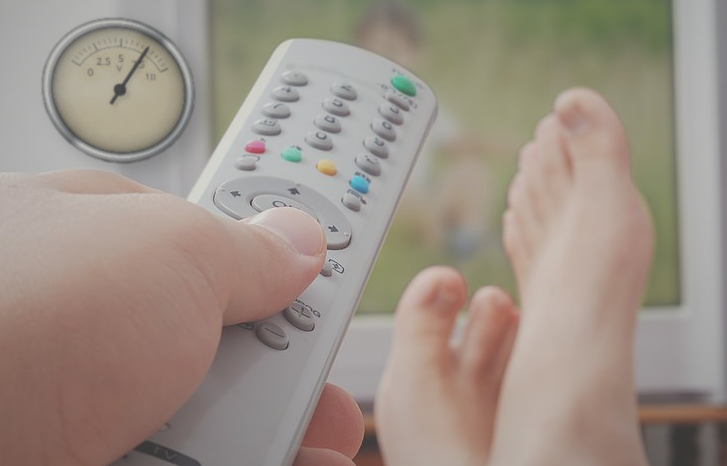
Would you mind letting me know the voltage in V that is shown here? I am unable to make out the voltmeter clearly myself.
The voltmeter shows 7.5 V
